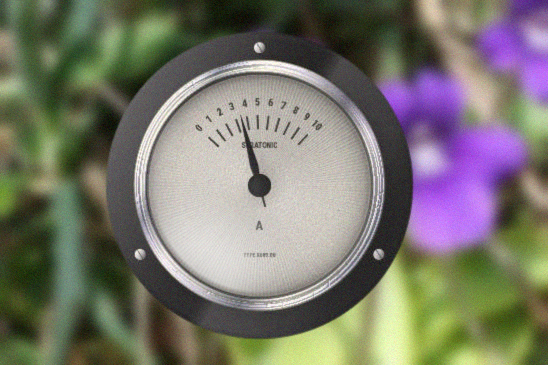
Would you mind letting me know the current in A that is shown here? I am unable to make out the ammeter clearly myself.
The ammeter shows 3.5 A
